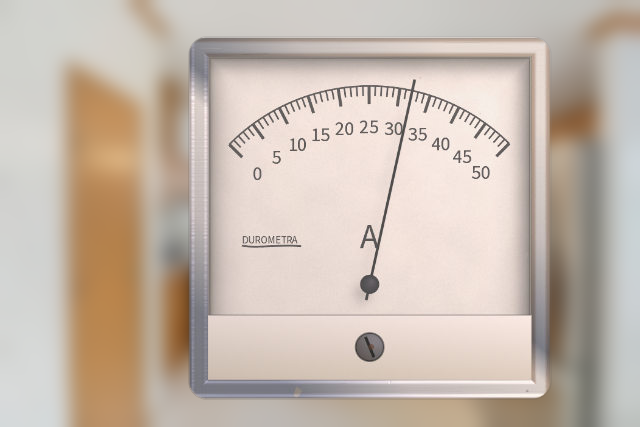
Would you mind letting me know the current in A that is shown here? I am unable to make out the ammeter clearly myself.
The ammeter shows 32 A
